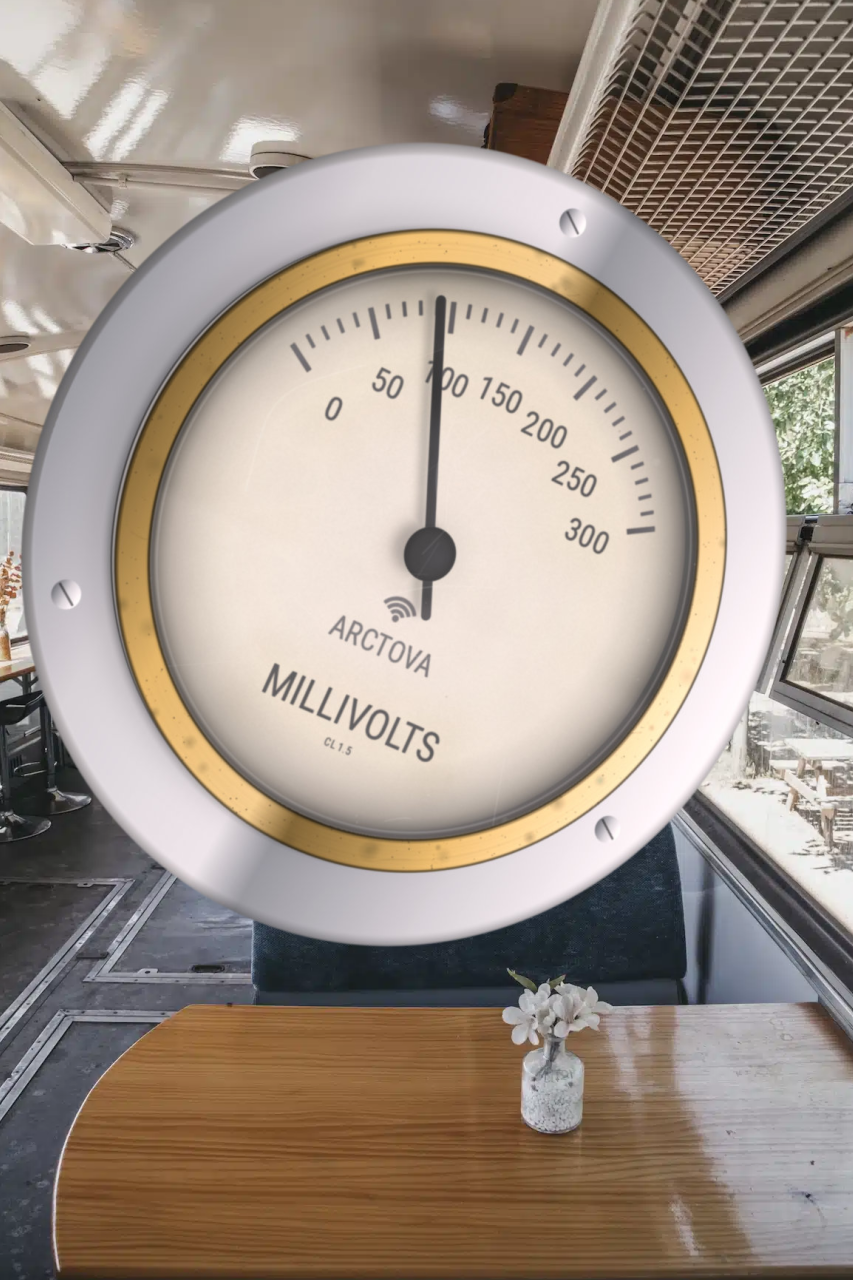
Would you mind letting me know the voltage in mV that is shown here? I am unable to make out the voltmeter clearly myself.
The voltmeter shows 90 mV
